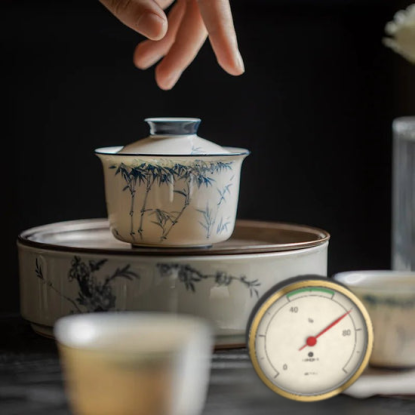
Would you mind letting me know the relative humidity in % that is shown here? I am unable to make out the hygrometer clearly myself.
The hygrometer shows 70 %
